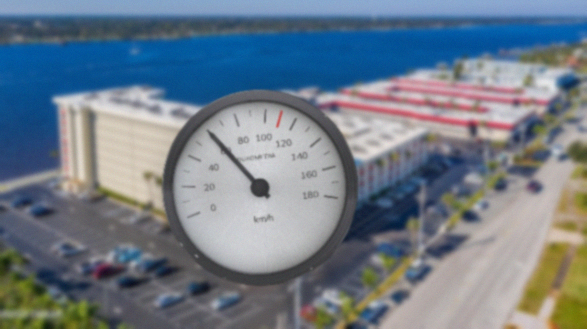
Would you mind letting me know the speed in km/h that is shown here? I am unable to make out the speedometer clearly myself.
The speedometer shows 60 km/h
